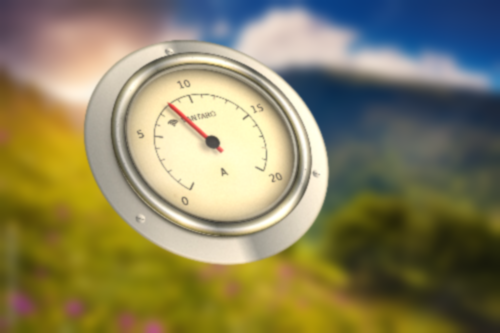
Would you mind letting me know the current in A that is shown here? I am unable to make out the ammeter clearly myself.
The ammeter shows 8 A
